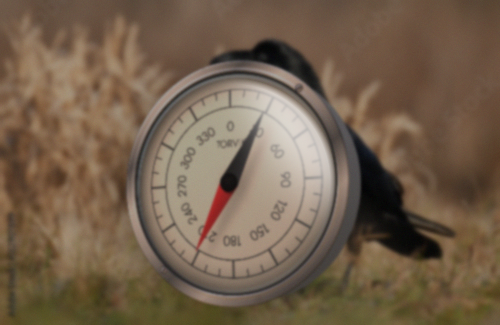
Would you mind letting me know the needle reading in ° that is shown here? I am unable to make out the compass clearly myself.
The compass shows 210 °
